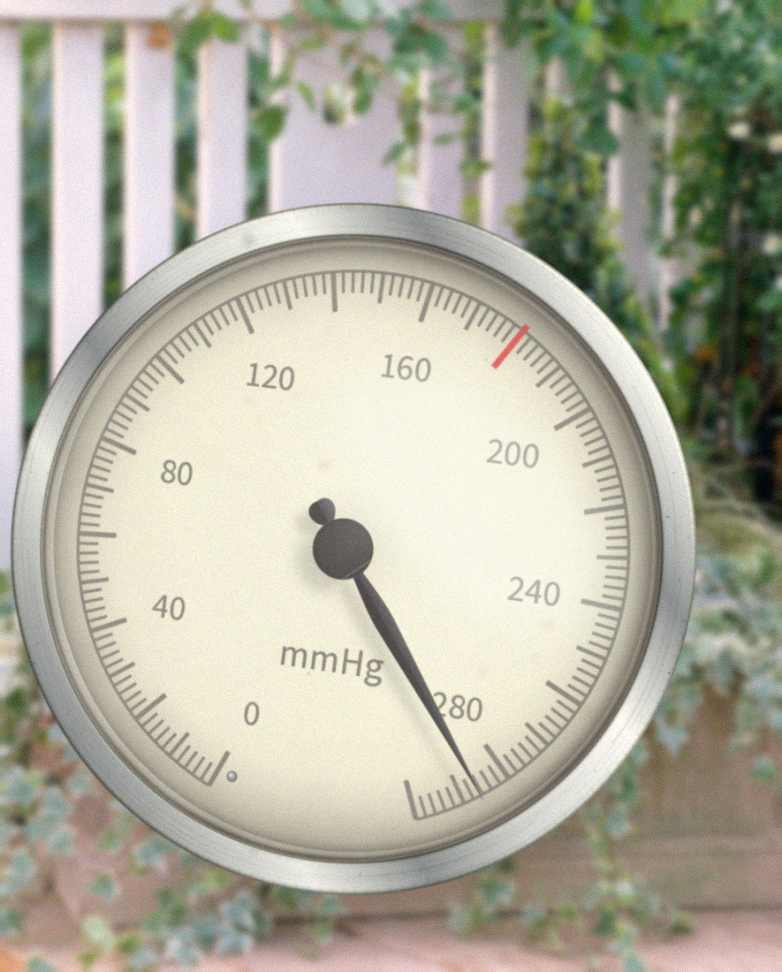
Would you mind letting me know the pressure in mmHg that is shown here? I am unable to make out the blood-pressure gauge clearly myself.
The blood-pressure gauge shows 286 mmHg
